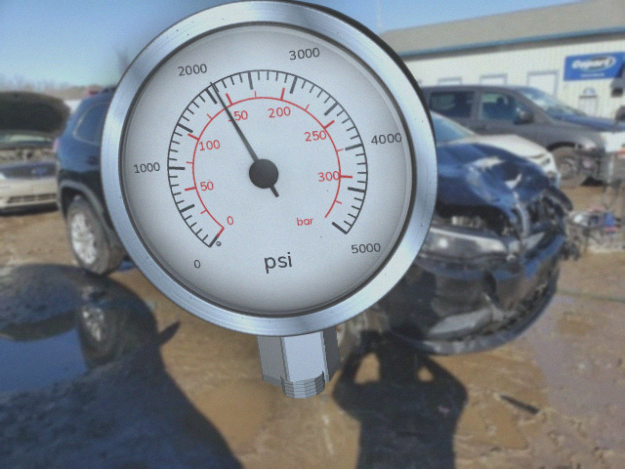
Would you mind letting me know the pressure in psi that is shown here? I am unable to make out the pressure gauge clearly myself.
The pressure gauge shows 2100 psi
